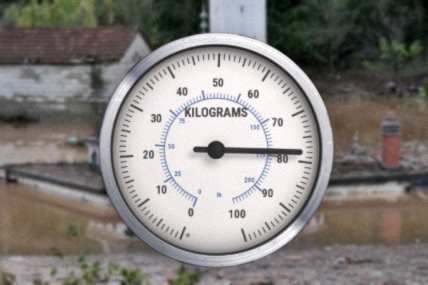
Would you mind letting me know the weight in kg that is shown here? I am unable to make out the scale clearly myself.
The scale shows 78 kg
